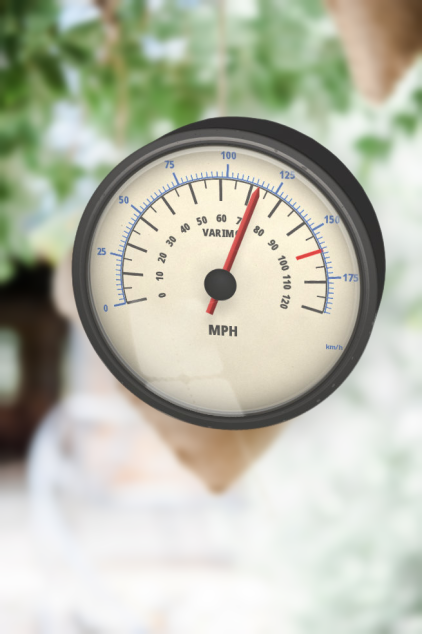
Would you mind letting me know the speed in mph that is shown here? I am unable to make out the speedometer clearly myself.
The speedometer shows 72.5 mph
